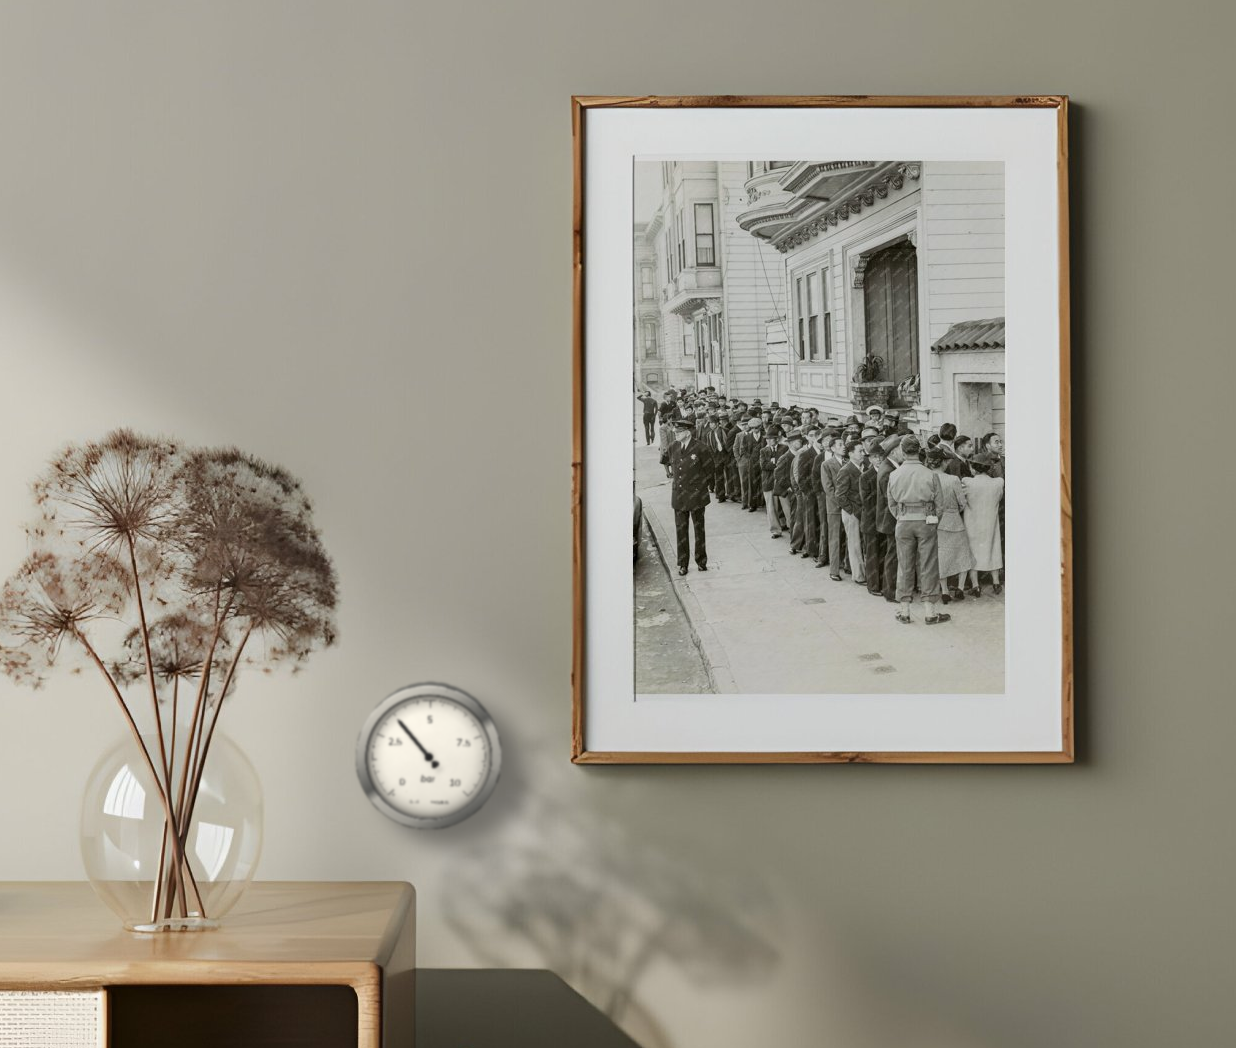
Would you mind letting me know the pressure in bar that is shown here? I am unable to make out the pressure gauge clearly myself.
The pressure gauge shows 3.5 bar
